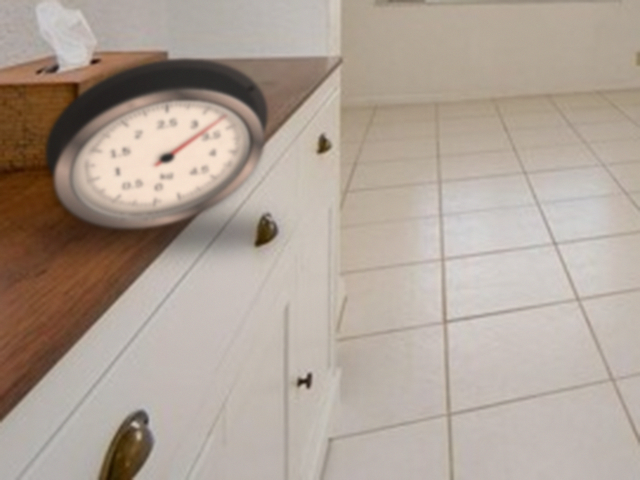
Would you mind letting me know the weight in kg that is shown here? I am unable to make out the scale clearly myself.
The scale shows 3.25 kg
